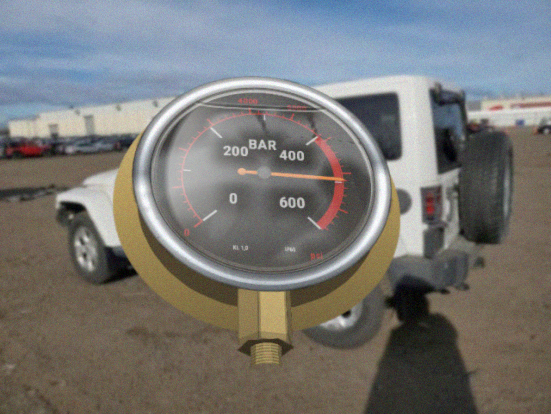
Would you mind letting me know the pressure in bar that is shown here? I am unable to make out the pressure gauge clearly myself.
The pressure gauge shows 500 bar
